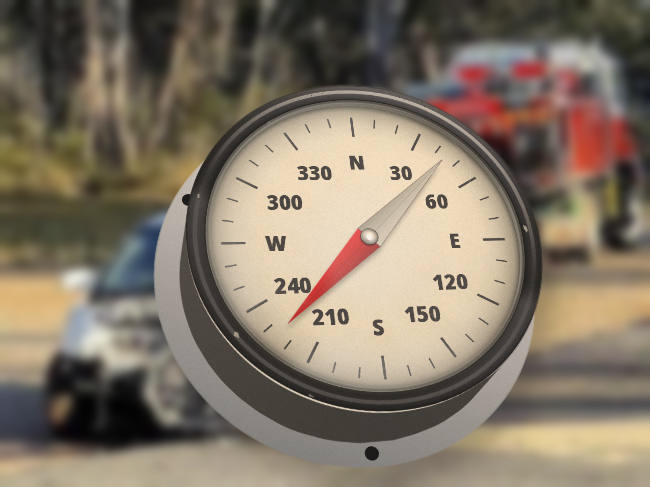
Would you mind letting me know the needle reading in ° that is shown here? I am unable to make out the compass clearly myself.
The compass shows 225 °
